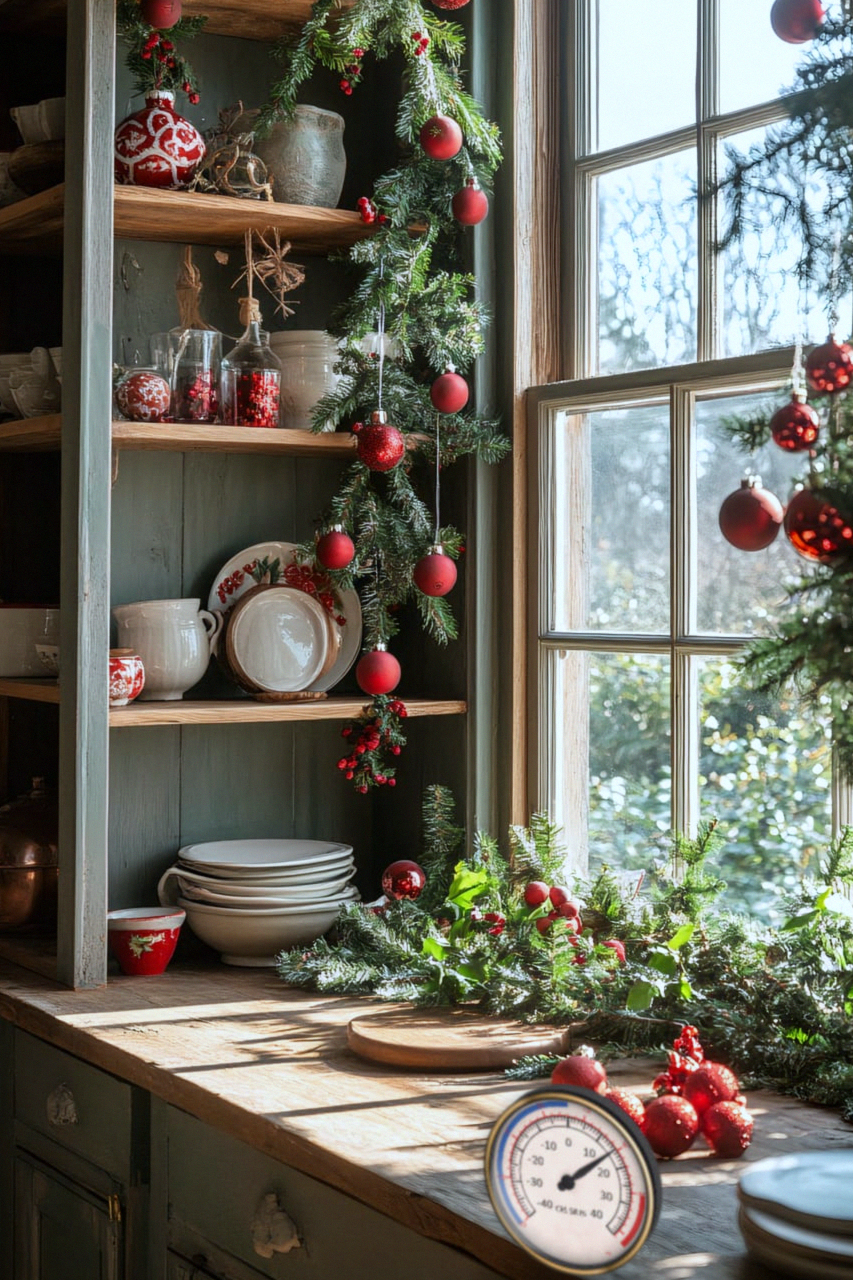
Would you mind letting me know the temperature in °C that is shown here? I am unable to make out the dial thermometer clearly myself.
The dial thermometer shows 15 °C
